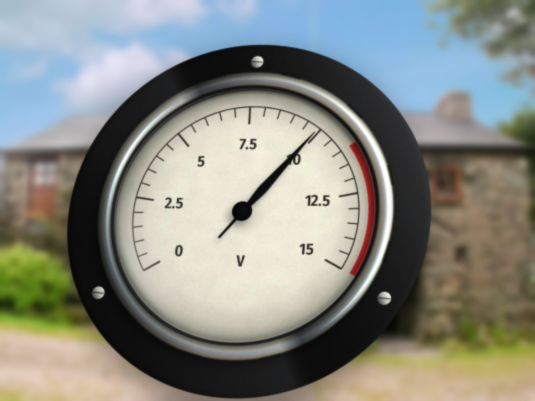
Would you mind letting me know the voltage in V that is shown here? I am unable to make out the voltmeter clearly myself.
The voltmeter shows 10 V
